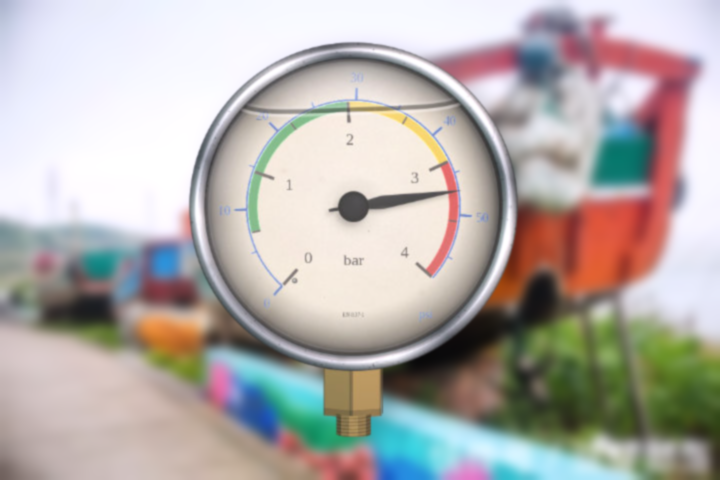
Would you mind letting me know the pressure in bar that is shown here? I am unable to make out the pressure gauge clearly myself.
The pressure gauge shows 3.25 bar
